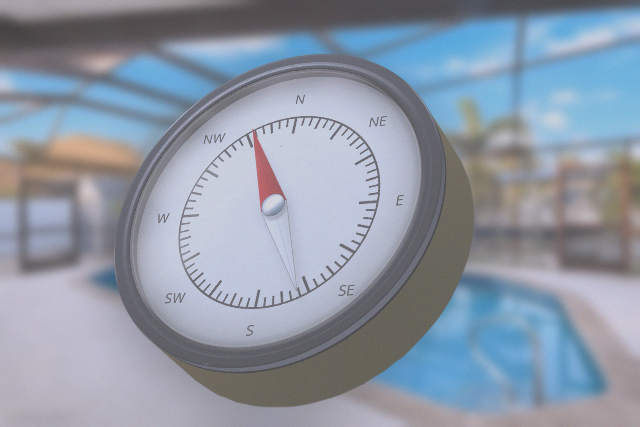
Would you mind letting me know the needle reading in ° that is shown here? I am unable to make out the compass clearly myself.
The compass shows 335 °
